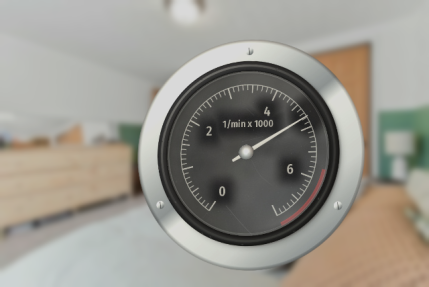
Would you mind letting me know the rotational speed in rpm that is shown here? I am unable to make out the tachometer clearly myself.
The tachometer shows 4800 rpm
